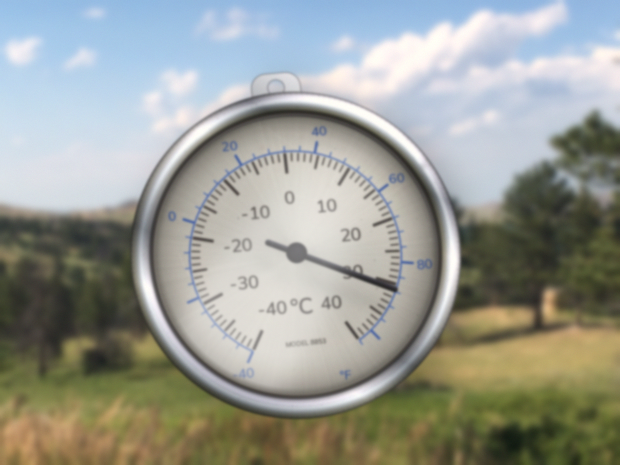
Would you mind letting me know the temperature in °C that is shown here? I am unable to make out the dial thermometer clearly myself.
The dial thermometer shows 31 °C
